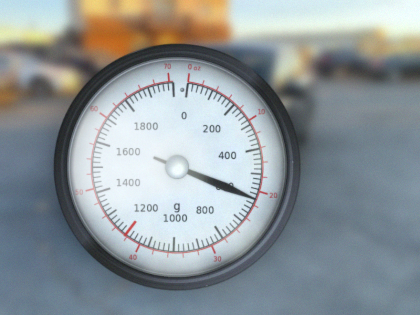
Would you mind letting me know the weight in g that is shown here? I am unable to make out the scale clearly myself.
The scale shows 600 g
